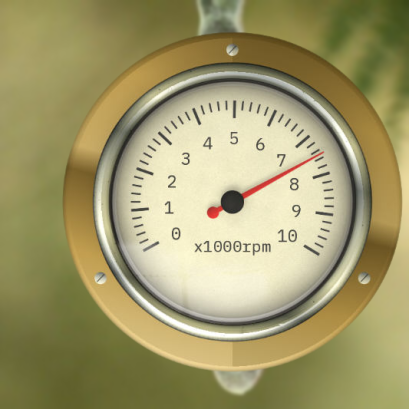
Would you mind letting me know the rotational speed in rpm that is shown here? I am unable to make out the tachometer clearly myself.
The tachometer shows 7500 rpm
